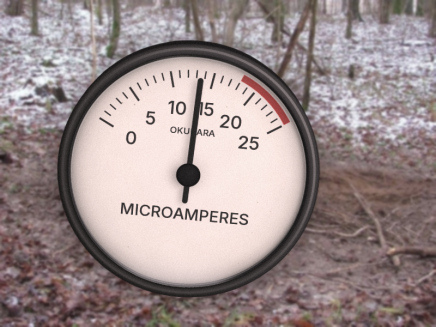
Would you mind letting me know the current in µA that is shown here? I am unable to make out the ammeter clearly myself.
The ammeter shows 13.5 µA
